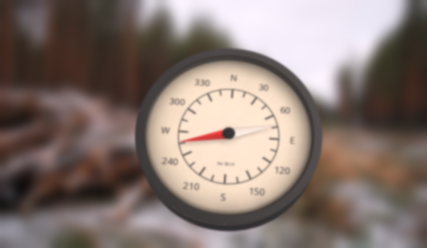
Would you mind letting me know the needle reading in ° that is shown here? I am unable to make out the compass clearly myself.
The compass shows 255 °
